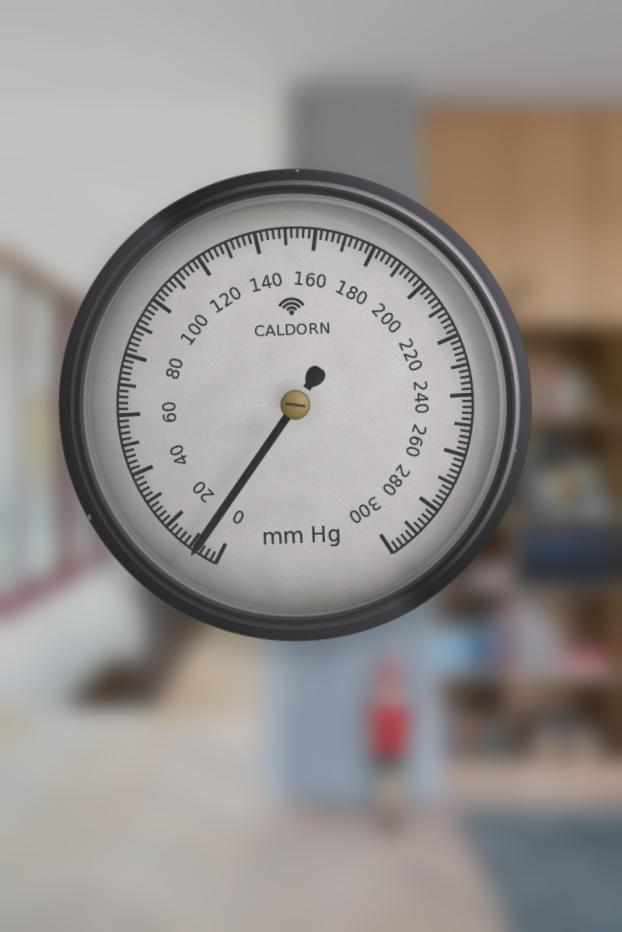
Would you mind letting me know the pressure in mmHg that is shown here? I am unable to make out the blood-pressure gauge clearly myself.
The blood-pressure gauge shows 8 mmHg
